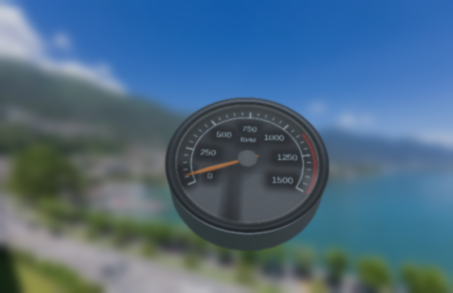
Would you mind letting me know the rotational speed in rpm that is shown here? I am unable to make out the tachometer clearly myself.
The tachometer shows 50 rpm
